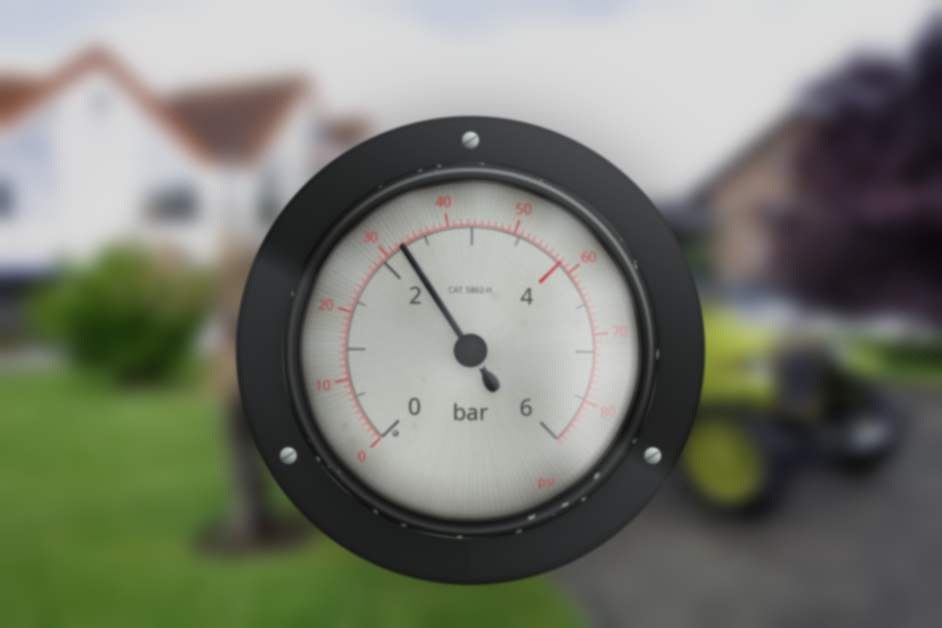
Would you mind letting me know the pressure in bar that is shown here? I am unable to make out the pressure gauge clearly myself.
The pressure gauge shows 2.25 bar
